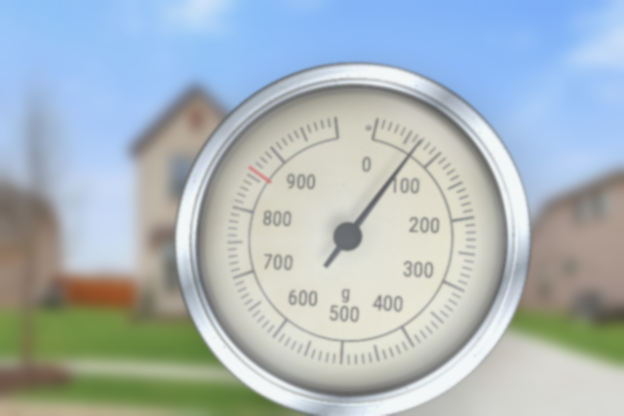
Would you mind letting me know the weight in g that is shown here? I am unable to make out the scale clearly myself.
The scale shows 70 g
